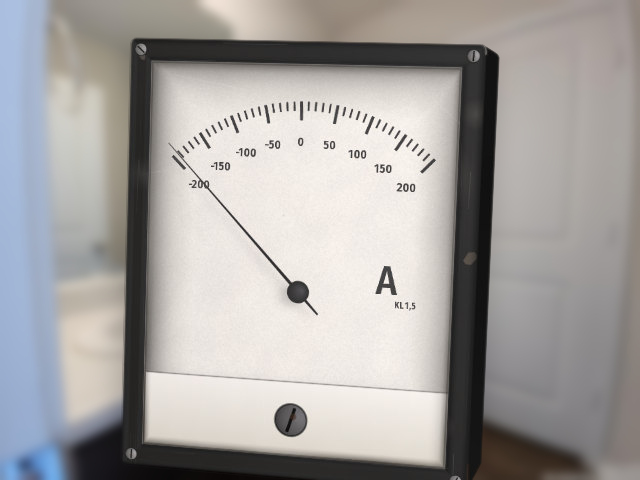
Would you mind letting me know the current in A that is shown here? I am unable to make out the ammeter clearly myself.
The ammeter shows -190 A
